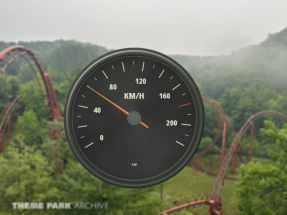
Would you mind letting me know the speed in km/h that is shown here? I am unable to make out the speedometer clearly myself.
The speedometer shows 60 km/h
